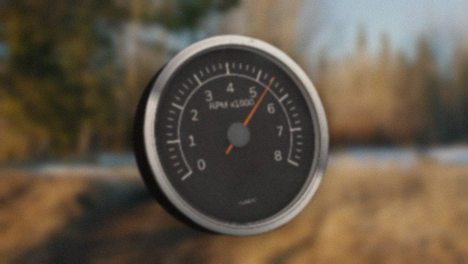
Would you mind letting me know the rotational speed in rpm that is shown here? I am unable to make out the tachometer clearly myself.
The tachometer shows 5400 rpm
